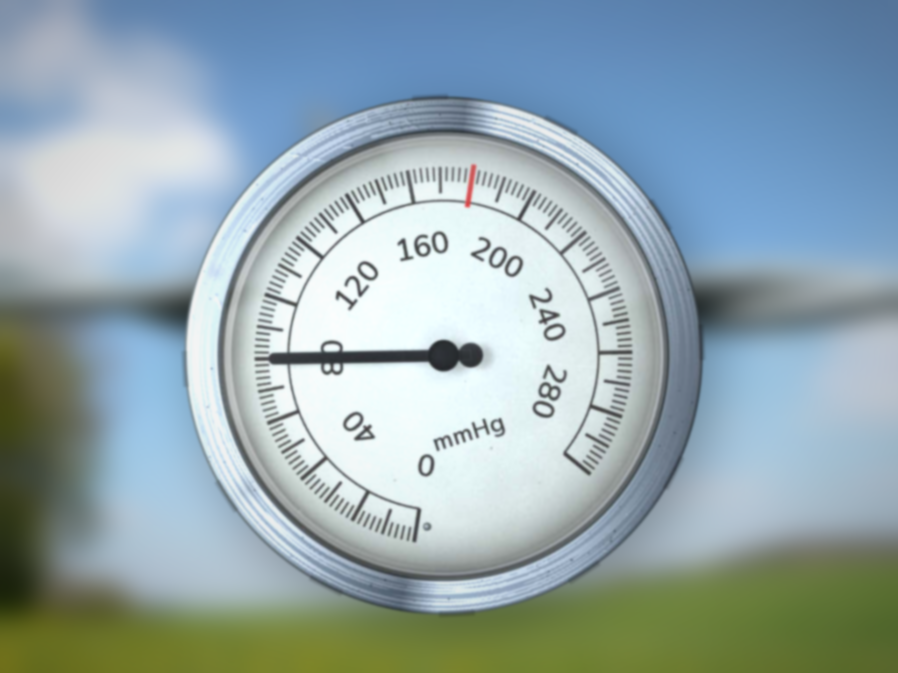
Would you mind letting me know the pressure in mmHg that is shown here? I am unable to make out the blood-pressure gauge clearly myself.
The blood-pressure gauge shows 80 mmHg
